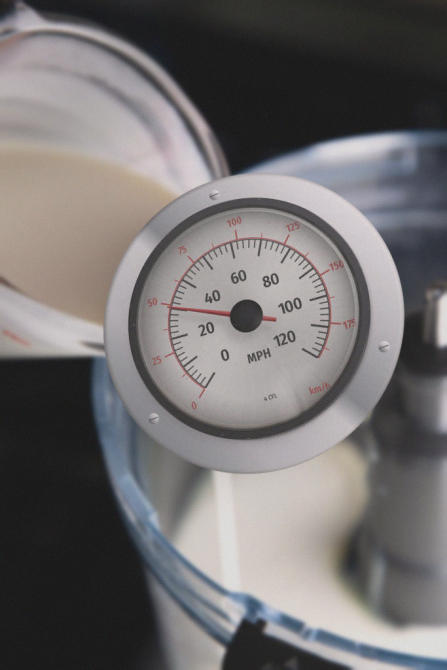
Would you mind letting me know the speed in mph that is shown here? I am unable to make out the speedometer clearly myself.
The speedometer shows 30 mph
